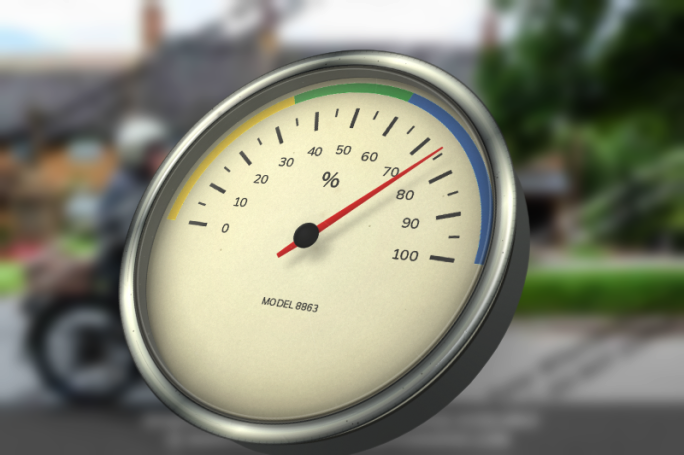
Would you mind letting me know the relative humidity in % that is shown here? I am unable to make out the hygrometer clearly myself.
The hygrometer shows 75 %
